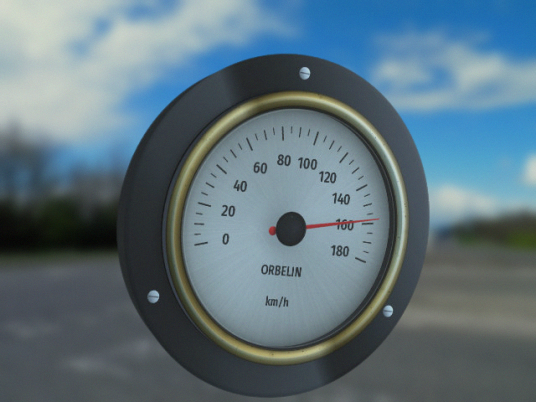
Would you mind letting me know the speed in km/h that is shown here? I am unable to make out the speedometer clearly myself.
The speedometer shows 157.5 km/h
